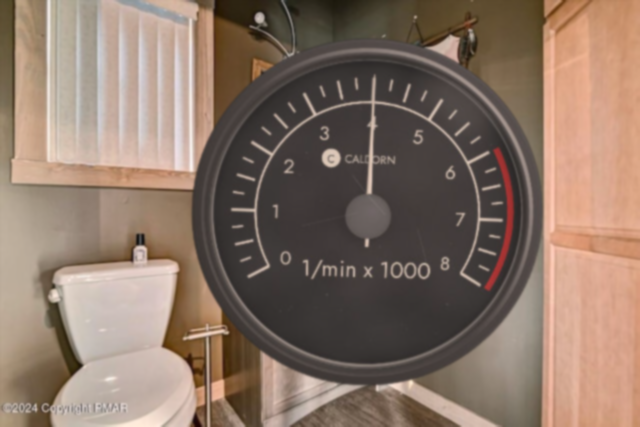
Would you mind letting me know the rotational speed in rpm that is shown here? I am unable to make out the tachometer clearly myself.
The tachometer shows 4000 rpm
